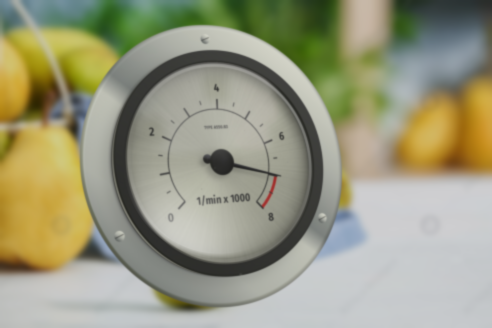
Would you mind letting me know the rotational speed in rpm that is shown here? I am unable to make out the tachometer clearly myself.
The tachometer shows 7000 rpm
